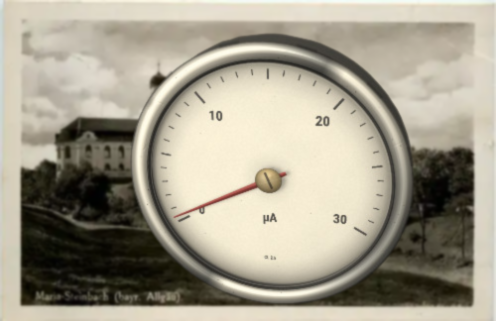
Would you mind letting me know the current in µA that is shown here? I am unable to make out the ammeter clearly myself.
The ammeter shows 0.5 µA
